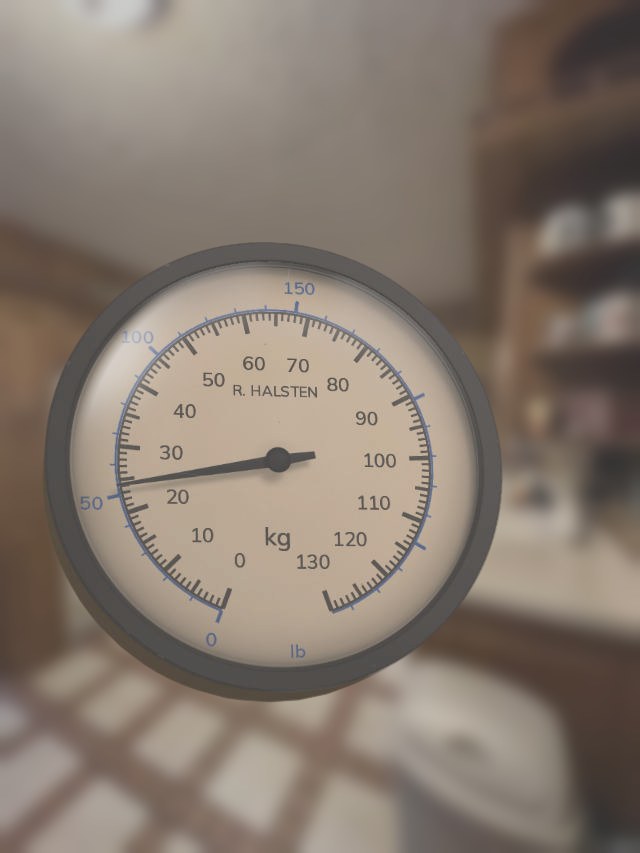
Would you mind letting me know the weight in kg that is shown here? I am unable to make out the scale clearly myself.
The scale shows 24 kg
